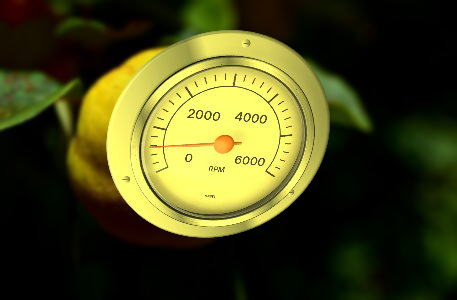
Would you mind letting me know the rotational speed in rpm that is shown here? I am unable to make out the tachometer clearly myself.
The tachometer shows 600 rpm
